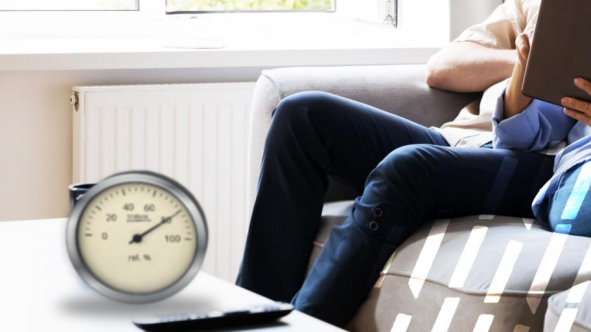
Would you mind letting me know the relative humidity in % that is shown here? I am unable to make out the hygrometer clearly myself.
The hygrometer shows 80 %
